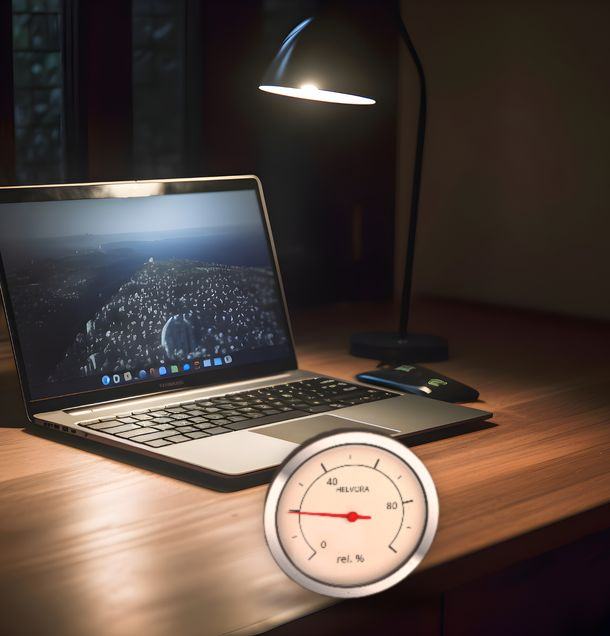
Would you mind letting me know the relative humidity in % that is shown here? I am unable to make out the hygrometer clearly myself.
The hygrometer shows 20 %
